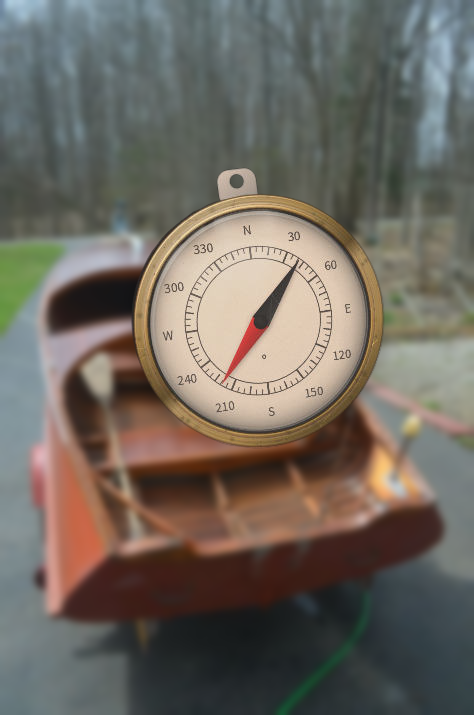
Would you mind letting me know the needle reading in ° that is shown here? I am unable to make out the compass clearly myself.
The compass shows 220 °
